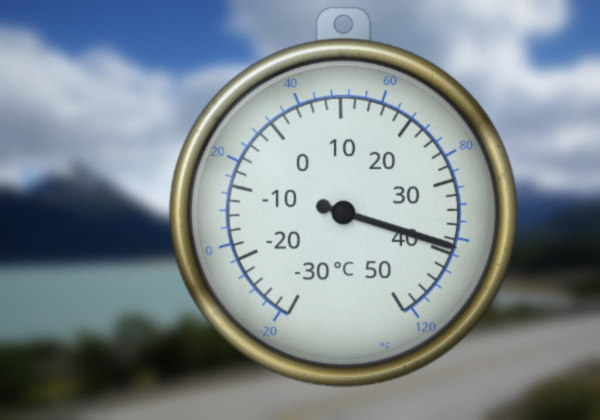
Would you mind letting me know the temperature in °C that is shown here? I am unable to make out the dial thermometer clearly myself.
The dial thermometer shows 39 °C
